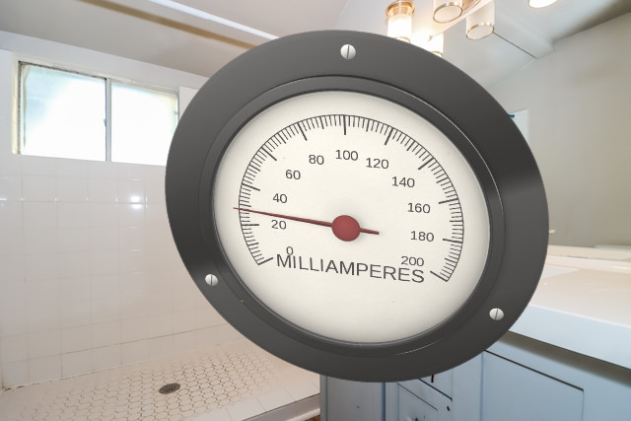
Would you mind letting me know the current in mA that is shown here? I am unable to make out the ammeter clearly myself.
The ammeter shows 30 mA
